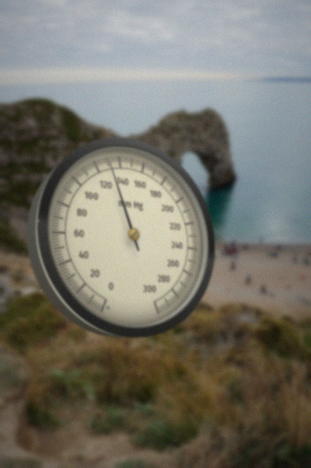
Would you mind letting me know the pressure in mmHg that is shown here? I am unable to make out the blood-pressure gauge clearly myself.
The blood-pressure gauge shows 130 mmHg
